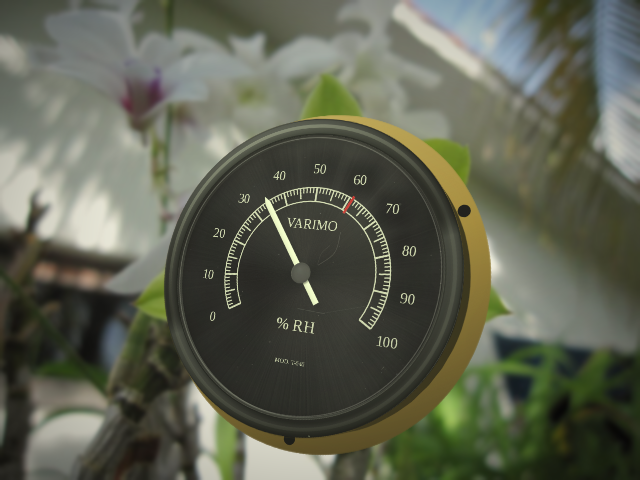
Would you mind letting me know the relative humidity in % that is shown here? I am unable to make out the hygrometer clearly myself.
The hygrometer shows 35 %
